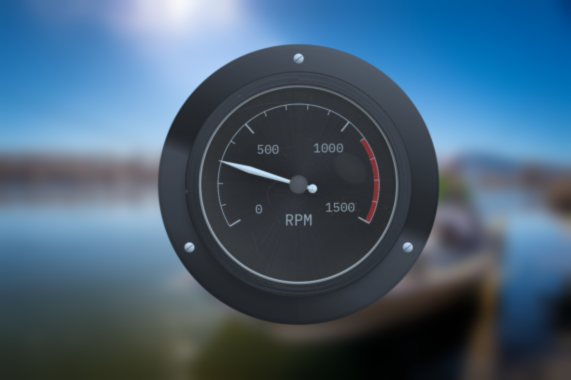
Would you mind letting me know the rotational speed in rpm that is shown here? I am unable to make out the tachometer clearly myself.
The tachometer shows 300 rpm
